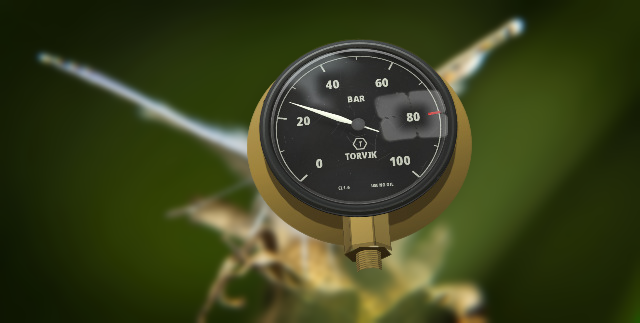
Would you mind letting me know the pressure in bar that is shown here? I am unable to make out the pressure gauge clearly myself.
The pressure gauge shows 25 bar
